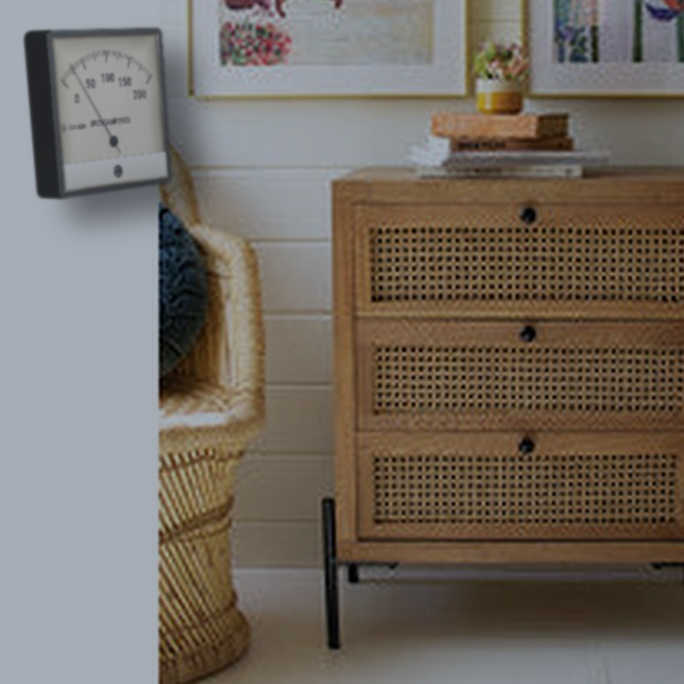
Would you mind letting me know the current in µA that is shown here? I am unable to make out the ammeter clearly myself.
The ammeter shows 25 µA
